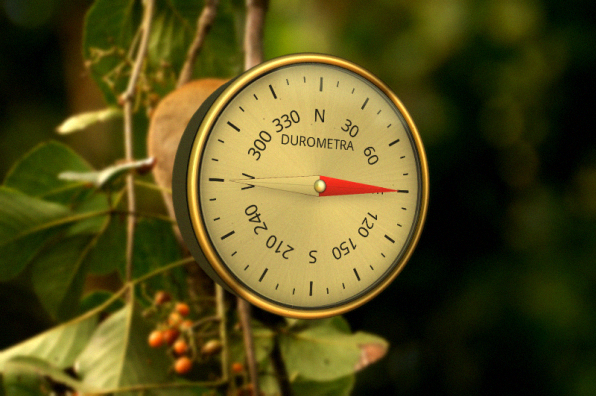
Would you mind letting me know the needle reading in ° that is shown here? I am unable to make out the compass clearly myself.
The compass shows 90 °
